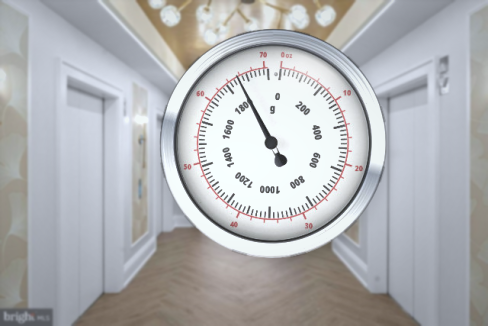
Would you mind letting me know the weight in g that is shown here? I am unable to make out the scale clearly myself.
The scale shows 1860 g
